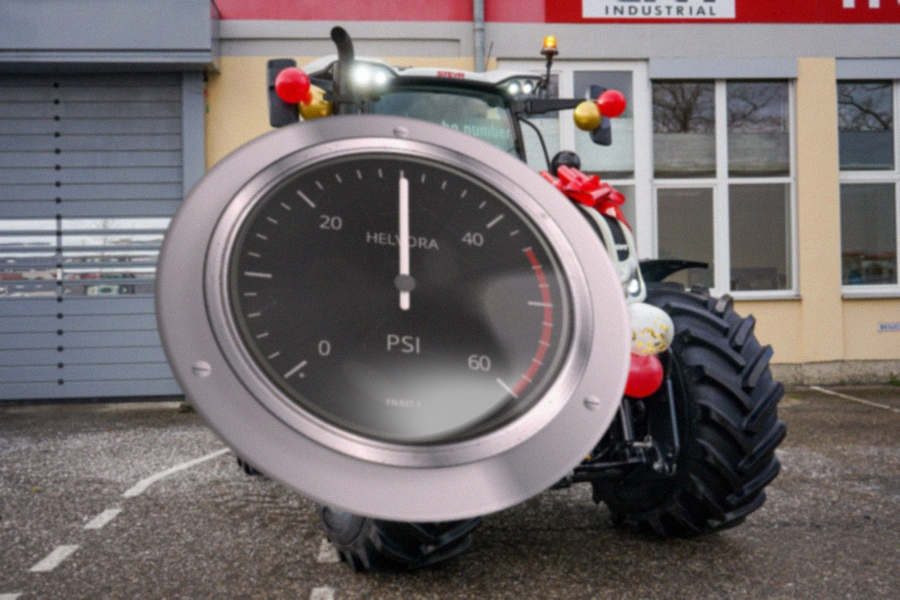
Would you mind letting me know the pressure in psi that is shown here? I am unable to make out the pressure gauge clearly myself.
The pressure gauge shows 30 psi
